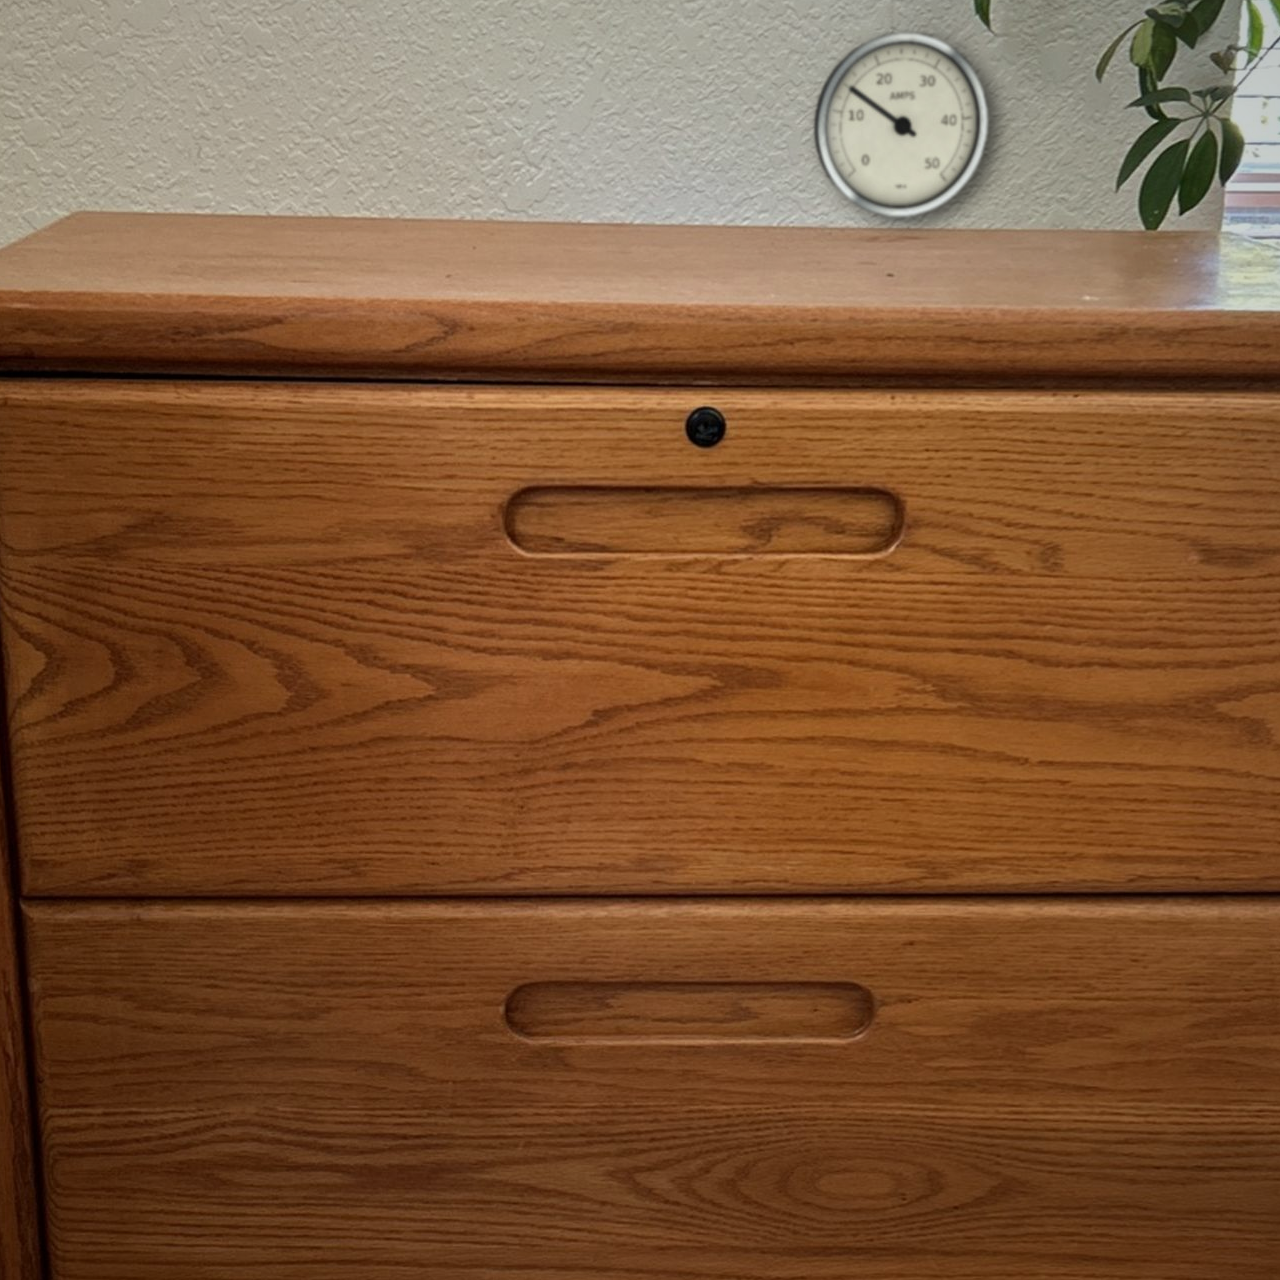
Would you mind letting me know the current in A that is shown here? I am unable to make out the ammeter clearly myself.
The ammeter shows 14 A
